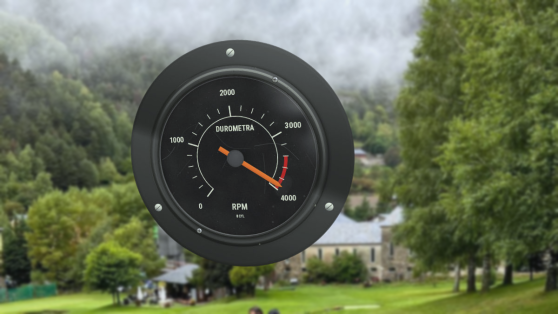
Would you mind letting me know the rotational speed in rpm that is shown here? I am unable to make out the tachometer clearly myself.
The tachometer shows 3900 rpm
